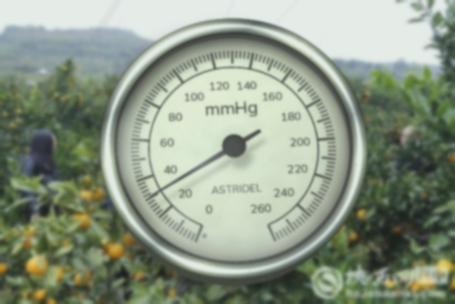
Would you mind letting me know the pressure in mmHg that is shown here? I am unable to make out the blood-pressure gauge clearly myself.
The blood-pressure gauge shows 30 mmHg
